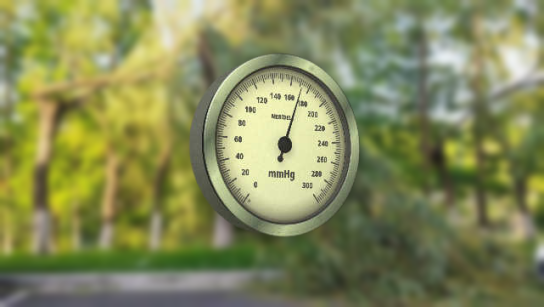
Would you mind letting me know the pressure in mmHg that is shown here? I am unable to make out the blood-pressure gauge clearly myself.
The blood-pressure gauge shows 170 mmHg
